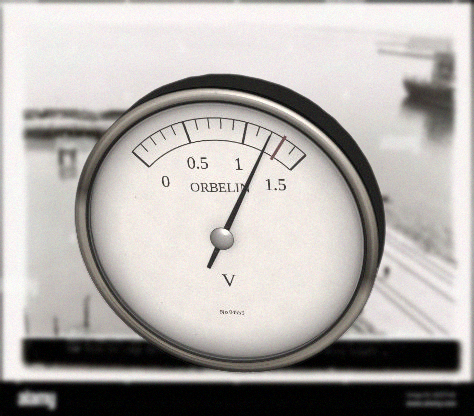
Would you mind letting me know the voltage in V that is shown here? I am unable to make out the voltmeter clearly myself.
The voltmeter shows 1.2 V
